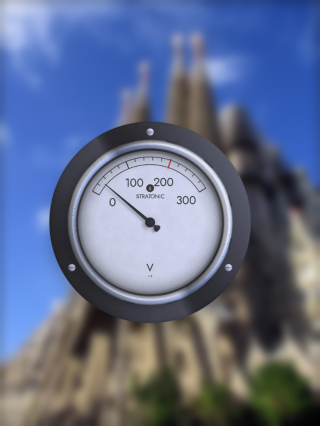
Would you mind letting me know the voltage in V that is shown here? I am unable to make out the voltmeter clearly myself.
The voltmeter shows 30 V
